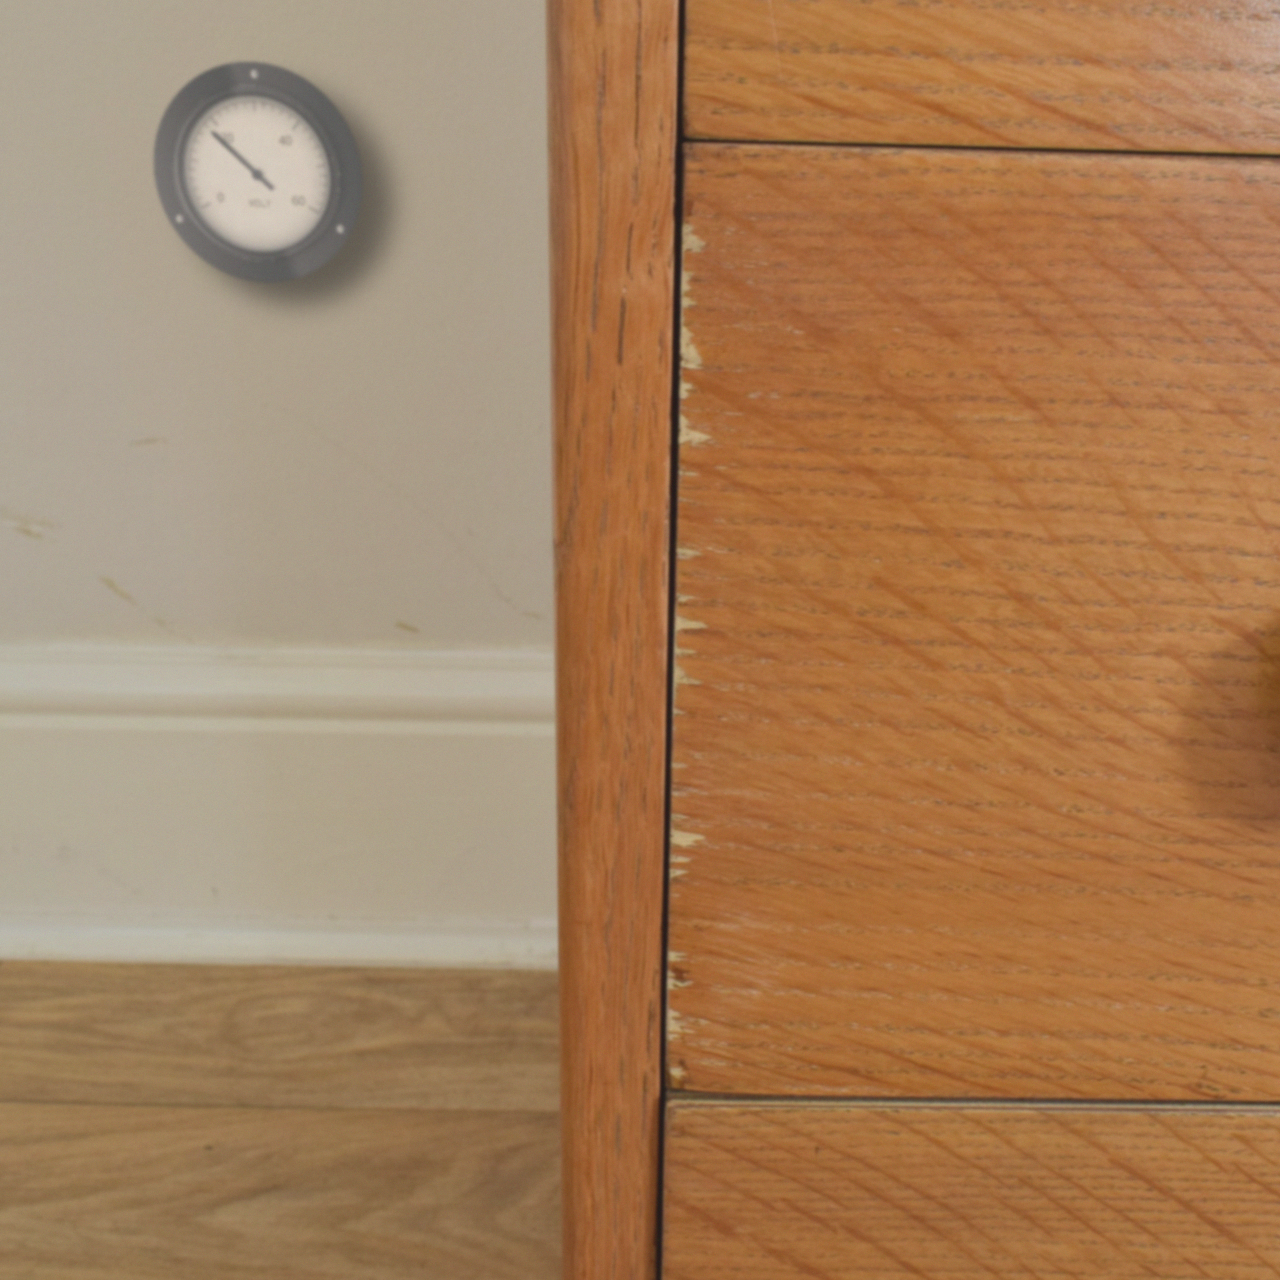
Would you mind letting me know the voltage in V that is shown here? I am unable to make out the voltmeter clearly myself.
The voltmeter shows 18 V
